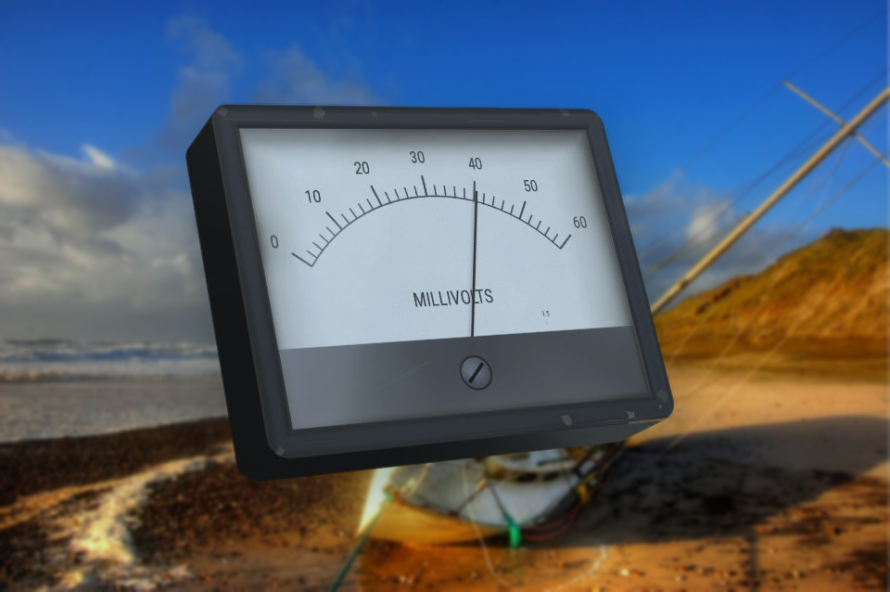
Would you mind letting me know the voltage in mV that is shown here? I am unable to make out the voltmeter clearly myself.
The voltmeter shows 40 mV
